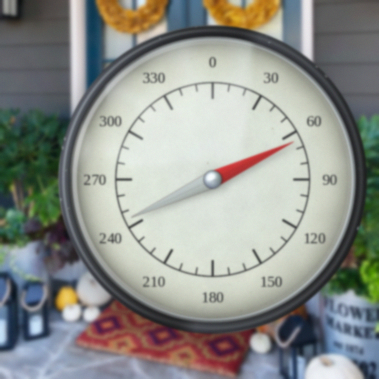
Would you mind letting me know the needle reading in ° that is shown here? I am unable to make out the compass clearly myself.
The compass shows 65 °
